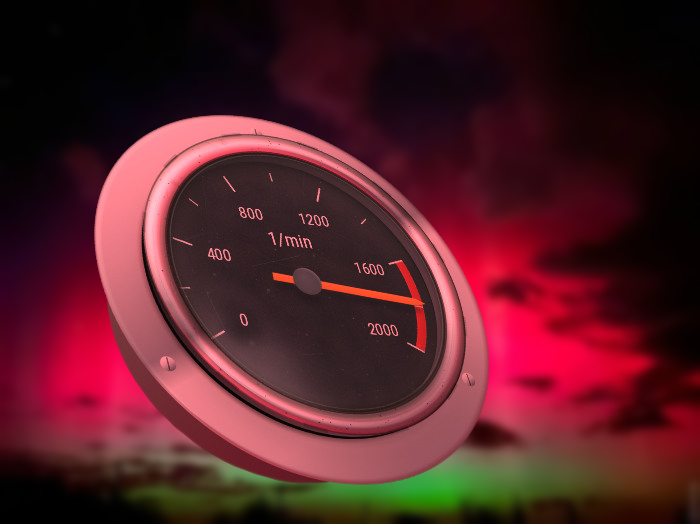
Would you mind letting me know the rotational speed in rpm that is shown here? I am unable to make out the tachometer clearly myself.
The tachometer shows 1800 rpm
